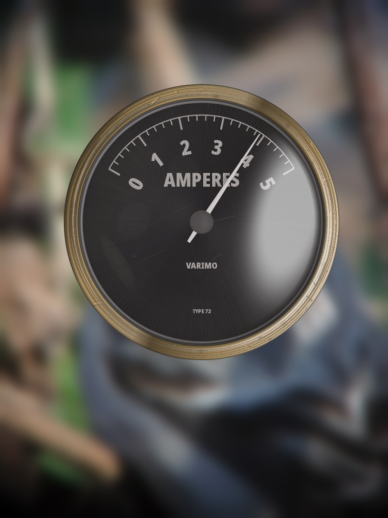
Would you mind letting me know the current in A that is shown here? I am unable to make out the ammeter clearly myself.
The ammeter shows 3.9 A
